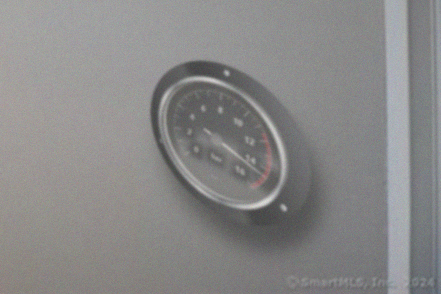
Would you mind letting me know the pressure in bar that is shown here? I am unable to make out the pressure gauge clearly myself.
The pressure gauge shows 14.5 bar
